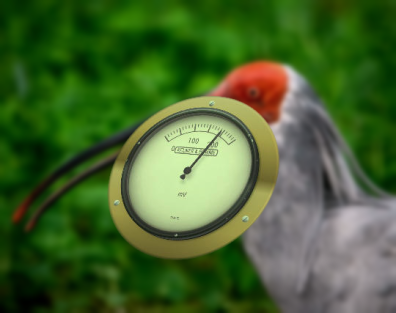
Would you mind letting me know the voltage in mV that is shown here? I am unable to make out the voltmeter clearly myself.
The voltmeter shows 200 mV
